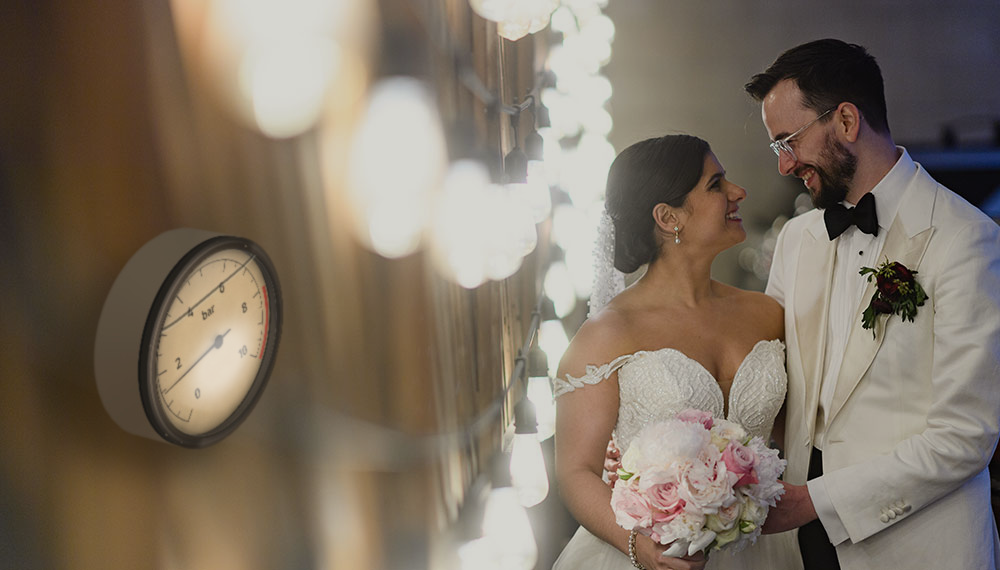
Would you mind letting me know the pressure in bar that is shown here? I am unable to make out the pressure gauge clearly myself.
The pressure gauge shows 1.5 bar
